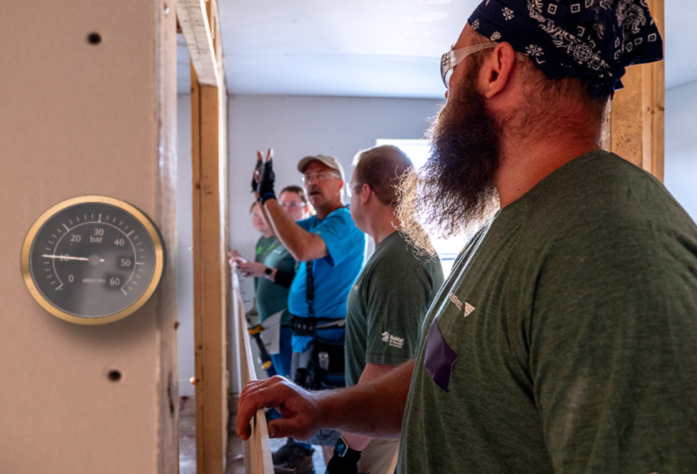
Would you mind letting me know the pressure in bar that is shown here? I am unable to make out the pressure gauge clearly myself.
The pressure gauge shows 10 bar
